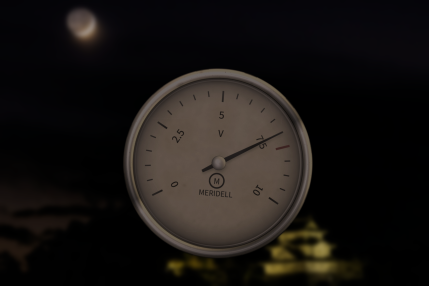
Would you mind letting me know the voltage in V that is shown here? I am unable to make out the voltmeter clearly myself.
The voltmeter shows 7.5 V
